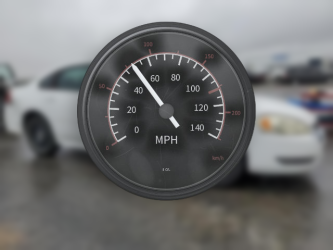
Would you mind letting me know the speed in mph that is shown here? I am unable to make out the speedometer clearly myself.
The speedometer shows 50 mph
